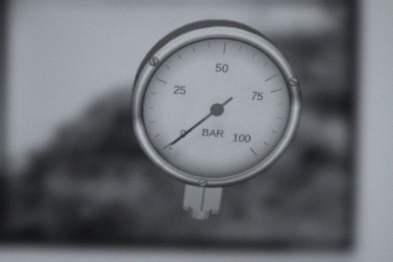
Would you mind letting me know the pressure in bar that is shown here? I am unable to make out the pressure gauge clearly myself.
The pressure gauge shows 0 bar
